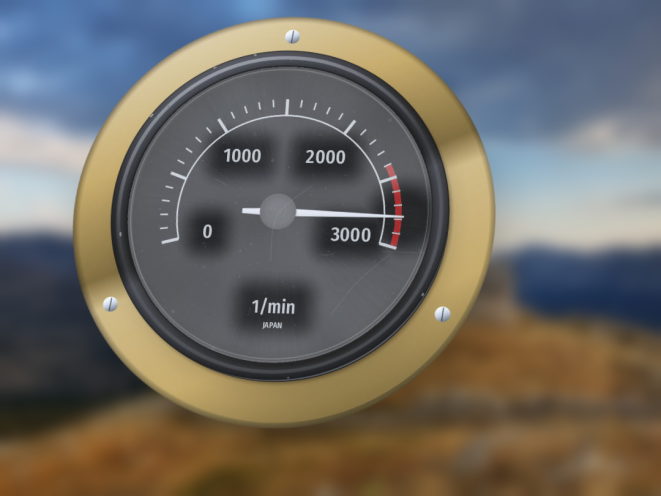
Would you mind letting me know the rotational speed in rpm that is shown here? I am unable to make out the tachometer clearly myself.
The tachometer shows 2800 rpm
